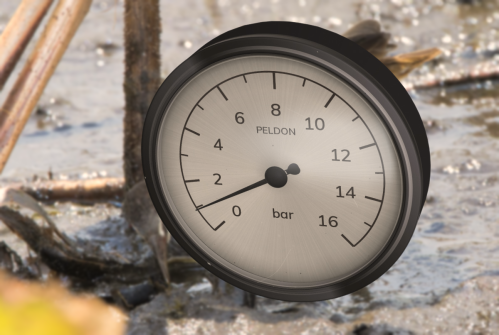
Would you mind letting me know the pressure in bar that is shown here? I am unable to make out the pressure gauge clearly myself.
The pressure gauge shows 1 bar
